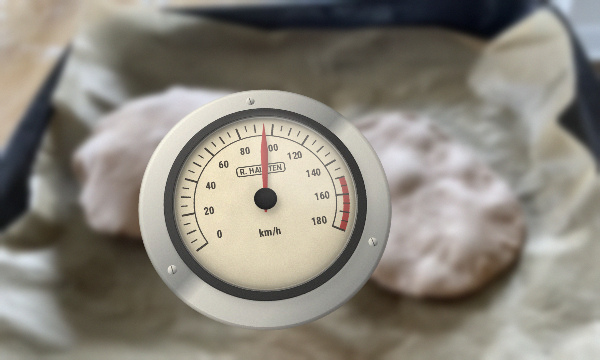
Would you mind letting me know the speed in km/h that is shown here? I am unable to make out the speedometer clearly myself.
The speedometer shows 95 km/h
